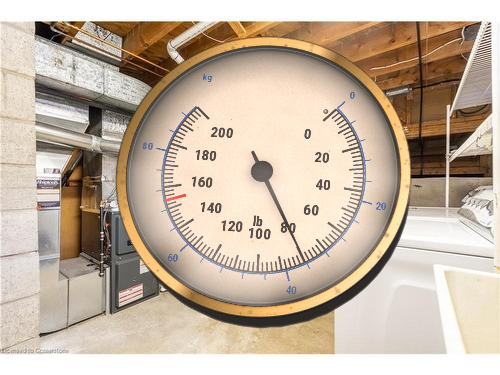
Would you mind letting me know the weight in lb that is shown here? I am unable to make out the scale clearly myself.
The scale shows 80 lb
